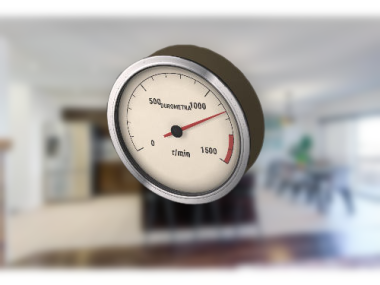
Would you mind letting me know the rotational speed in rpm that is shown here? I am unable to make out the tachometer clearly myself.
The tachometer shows 1150 rpm
